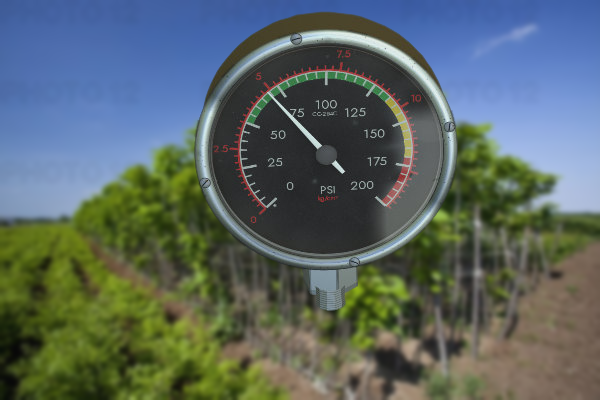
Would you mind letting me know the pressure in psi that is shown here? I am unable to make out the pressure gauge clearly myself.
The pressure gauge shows 70 psi
